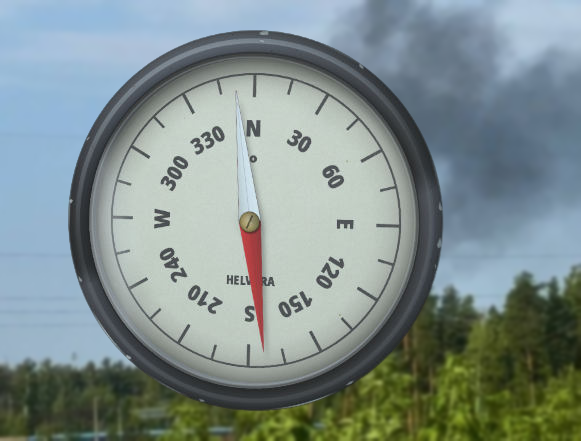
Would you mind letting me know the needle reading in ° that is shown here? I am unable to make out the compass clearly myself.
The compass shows 172.5 °
